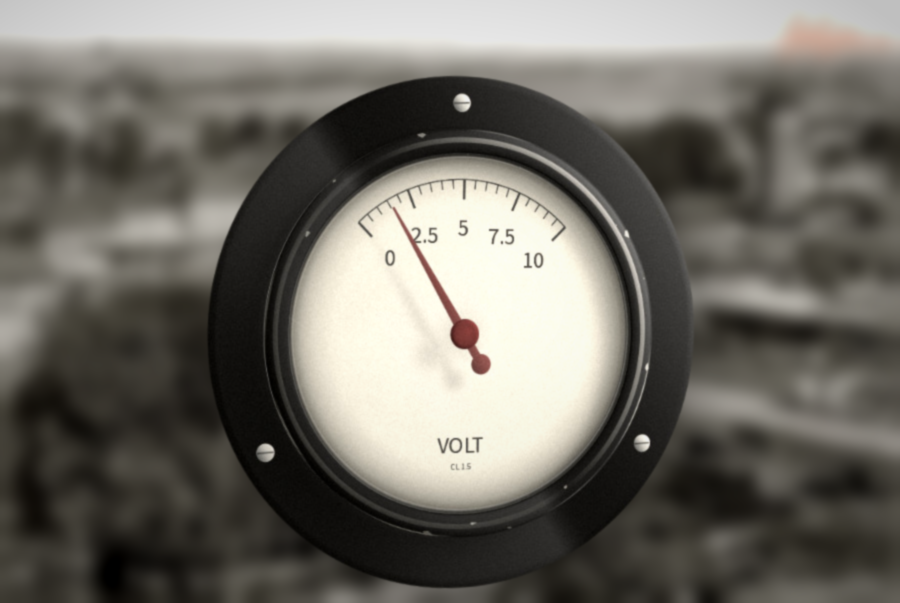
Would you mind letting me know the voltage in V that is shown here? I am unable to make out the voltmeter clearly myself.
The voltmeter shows 1.5 V
